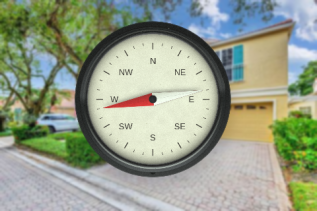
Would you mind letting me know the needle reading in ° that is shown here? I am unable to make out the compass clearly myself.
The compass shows 260 °
